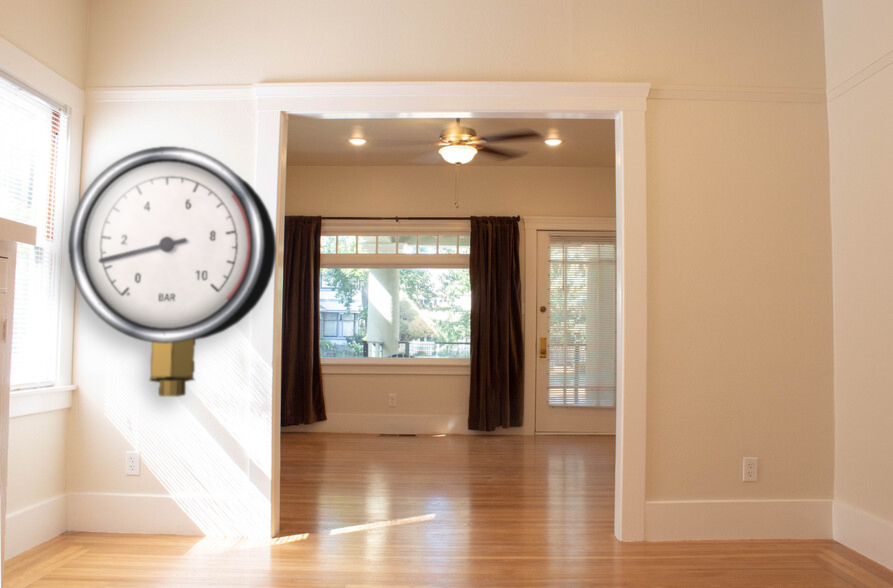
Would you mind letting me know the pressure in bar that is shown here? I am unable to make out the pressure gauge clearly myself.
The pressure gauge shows 1.25 bar
